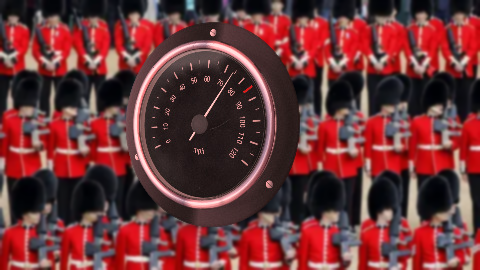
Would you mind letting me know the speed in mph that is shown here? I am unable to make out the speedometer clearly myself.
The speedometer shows 75 mph
